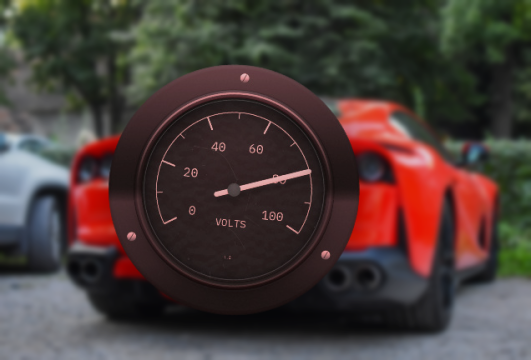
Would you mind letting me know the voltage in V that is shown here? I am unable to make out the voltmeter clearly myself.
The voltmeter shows 80 V
